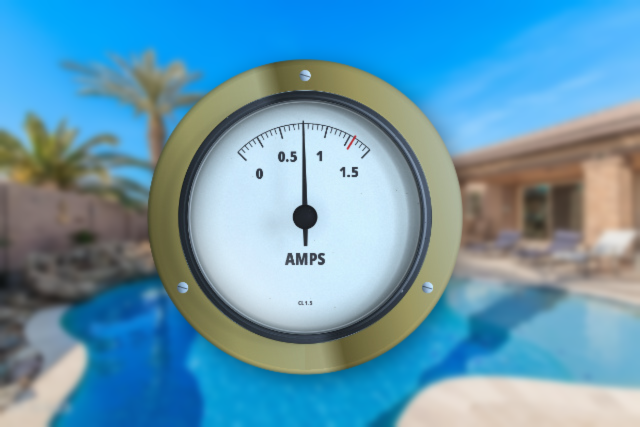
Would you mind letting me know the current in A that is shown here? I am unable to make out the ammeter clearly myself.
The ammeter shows 0.75 A
